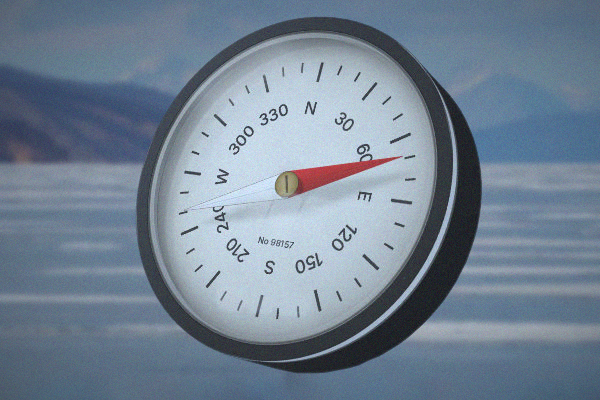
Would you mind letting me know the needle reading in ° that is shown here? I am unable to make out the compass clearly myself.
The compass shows 70 °
